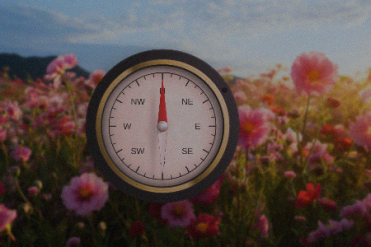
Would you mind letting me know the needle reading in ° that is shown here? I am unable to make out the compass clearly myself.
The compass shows 0 °
